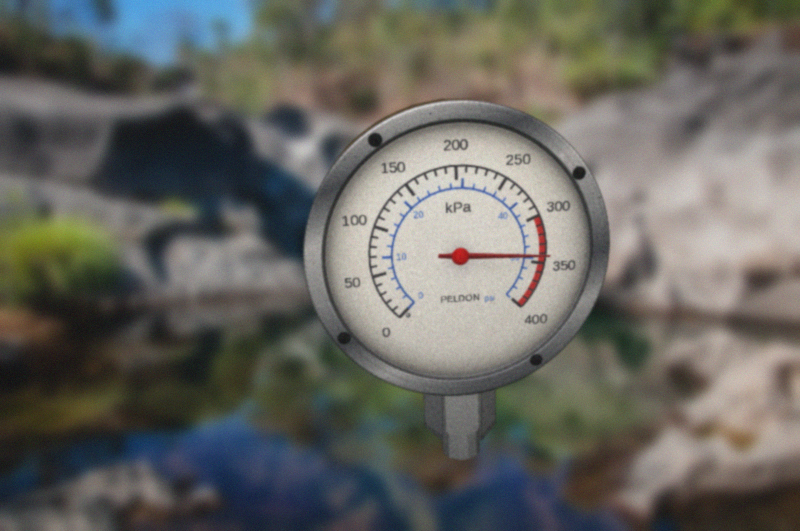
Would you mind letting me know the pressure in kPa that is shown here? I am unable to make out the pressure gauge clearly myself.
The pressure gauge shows 340 kPa
